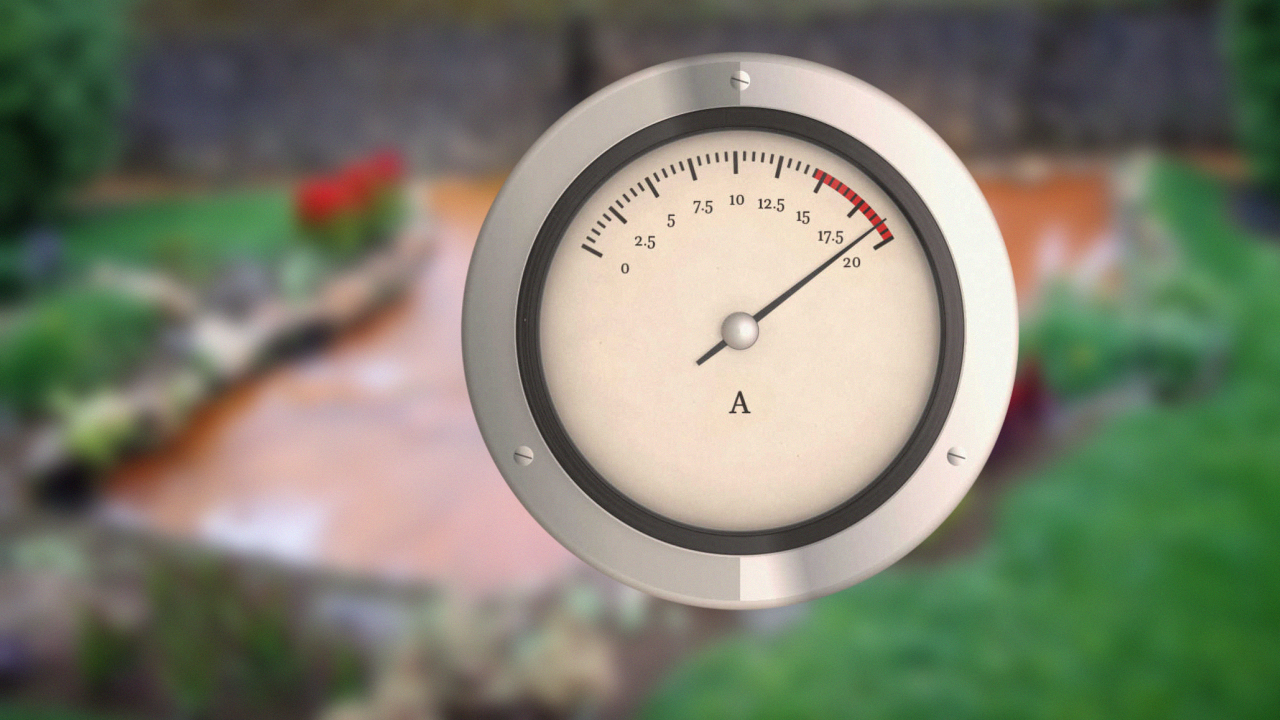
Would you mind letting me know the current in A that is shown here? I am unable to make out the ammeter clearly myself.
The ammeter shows 19 A
